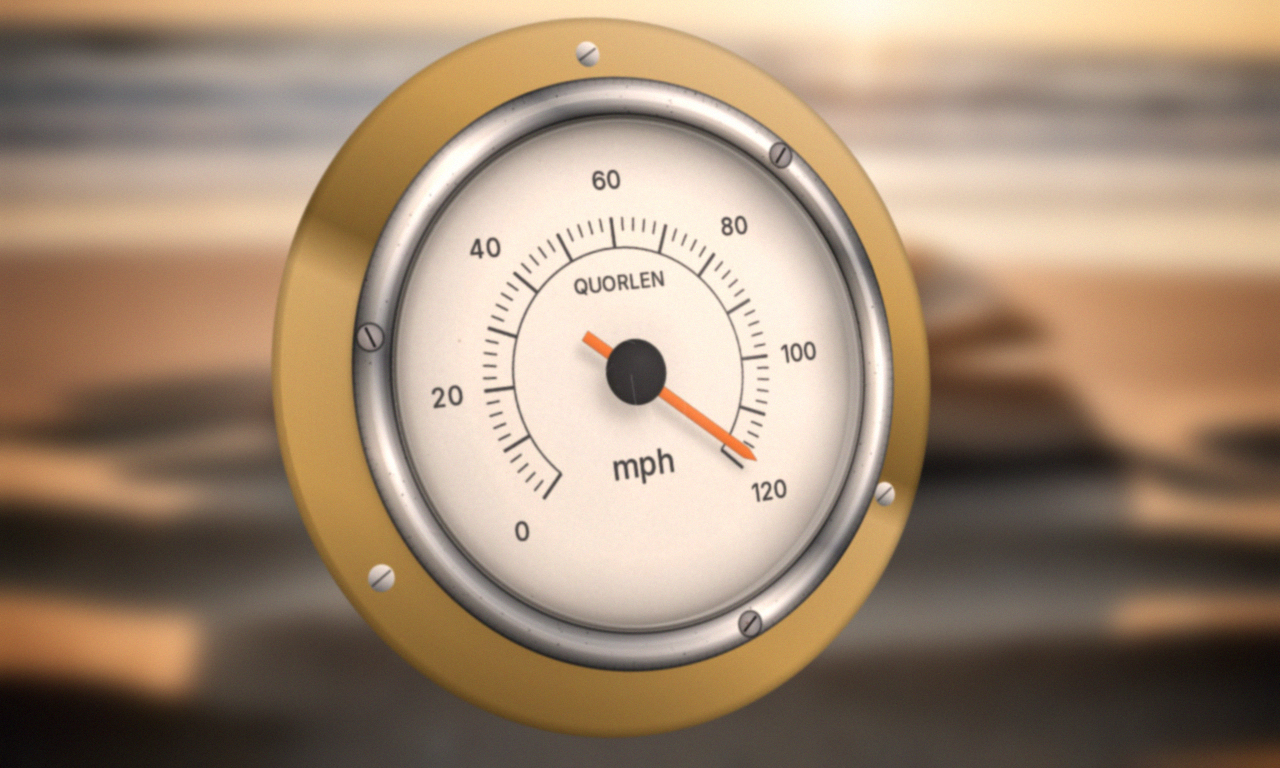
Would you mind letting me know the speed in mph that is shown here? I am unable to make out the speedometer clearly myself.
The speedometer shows 118 mph
